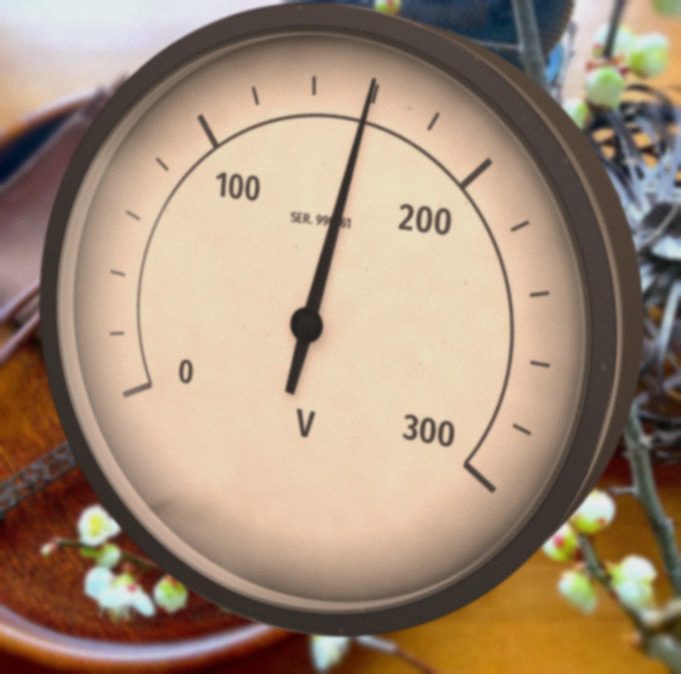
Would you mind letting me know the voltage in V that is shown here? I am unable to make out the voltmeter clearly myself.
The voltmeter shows 160 V
